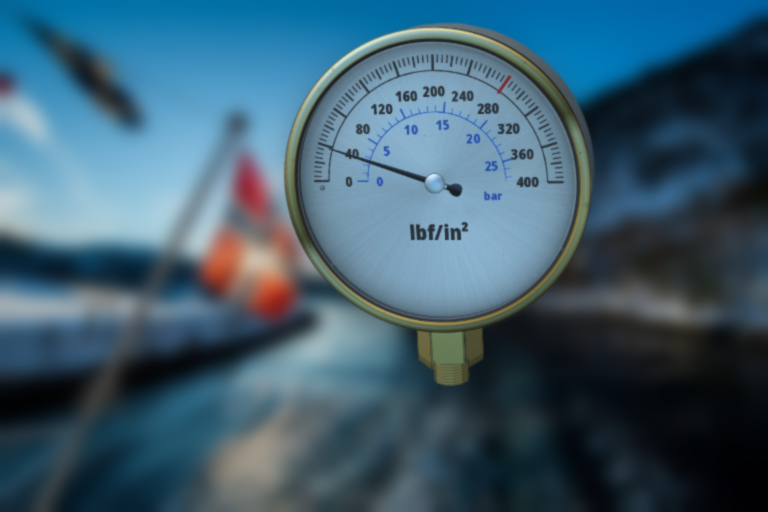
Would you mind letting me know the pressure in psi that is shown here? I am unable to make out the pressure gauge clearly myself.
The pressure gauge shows 40 psi
